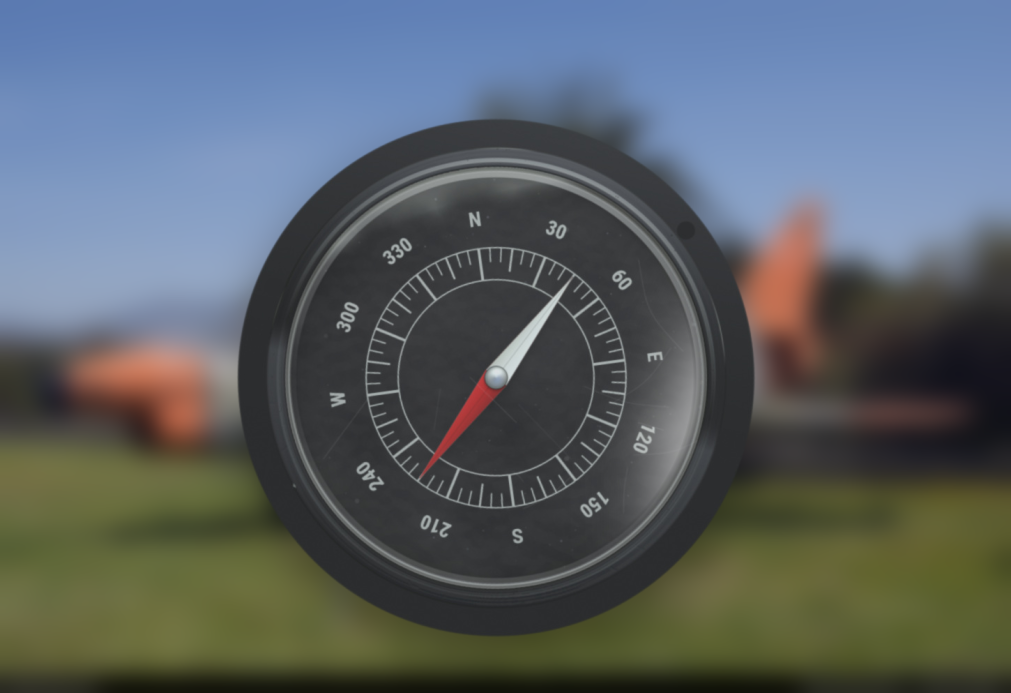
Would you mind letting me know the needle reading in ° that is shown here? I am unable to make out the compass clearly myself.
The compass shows 225 °
